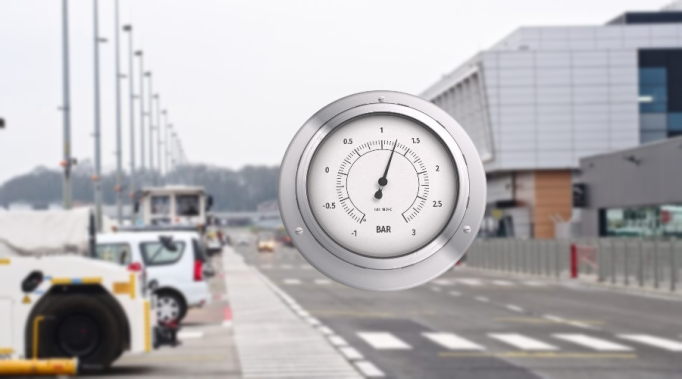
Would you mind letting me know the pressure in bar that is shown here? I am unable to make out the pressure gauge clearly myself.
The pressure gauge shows 1.25 bar
